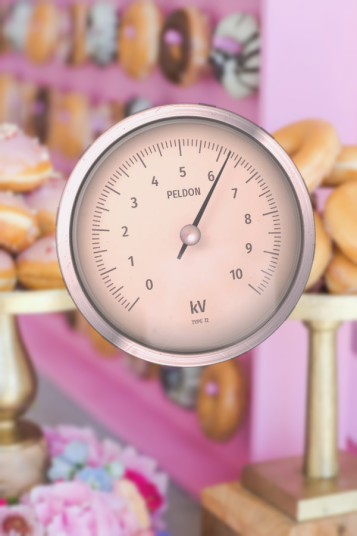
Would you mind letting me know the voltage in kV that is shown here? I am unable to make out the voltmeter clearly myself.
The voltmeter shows 6.2 kV
